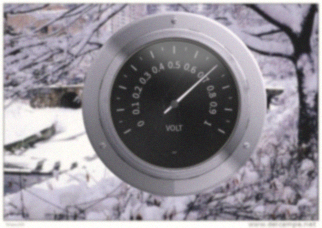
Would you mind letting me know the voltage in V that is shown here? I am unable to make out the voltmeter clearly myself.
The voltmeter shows 0.7 V
